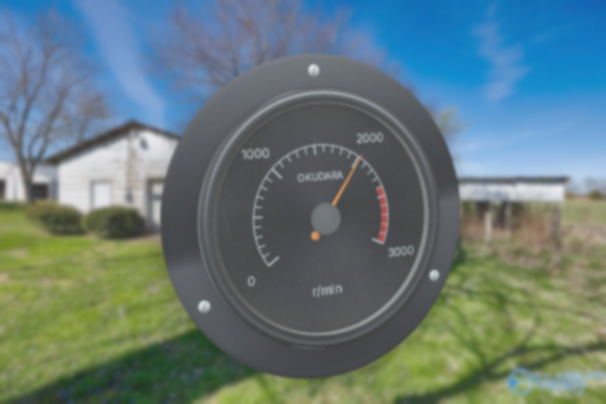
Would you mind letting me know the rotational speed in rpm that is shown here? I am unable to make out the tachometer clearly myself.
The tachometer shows 2000 rpm
